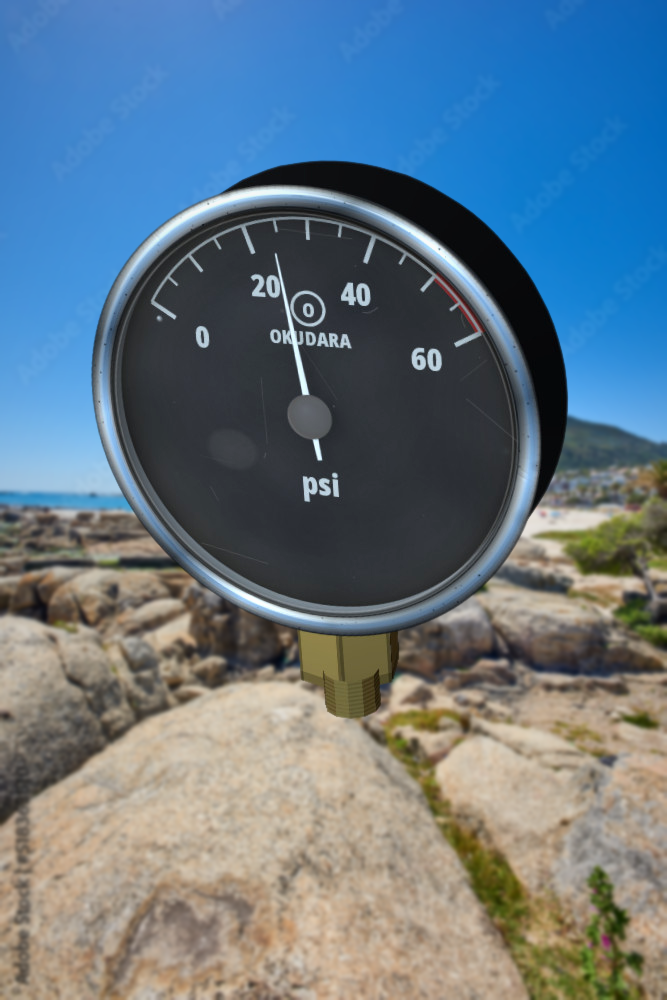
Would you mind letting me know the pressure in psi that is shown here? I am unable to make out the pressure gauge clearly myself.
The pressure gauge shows 25 psi
